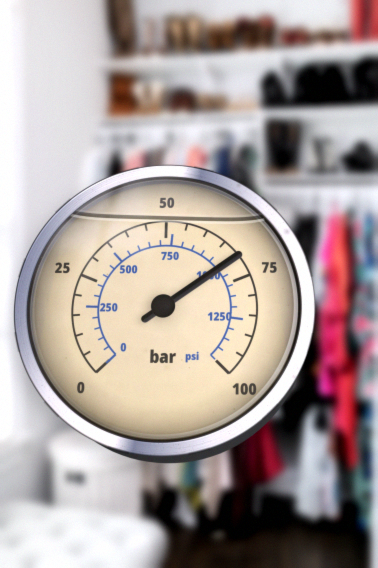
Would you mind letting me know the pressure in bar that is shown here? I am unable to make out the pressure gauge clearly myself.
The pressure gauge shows 70 bar
